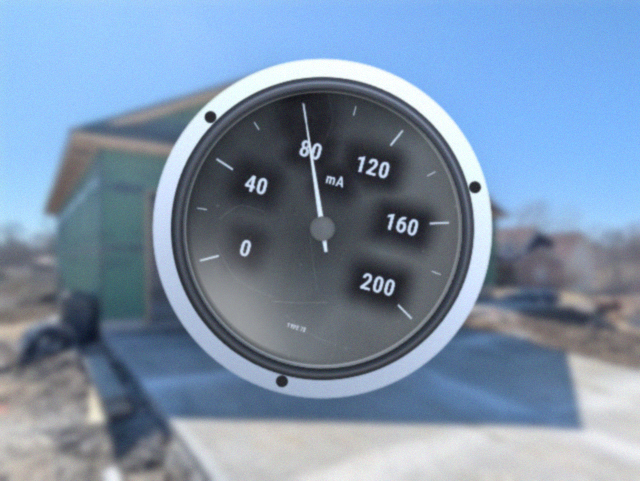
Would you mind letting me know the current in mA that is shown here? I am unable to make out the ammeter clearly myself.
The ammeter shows 80 mA
